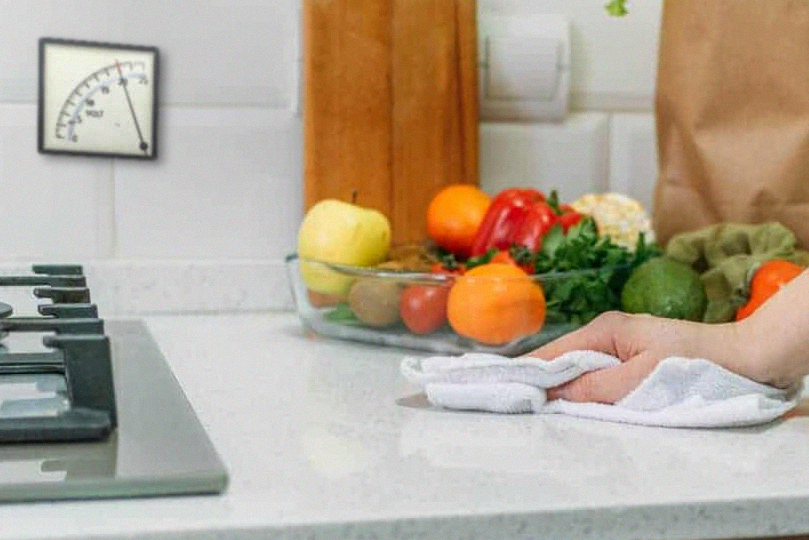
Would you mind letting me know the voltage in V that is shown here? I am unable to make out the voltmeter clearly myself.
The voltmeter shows 20 V
